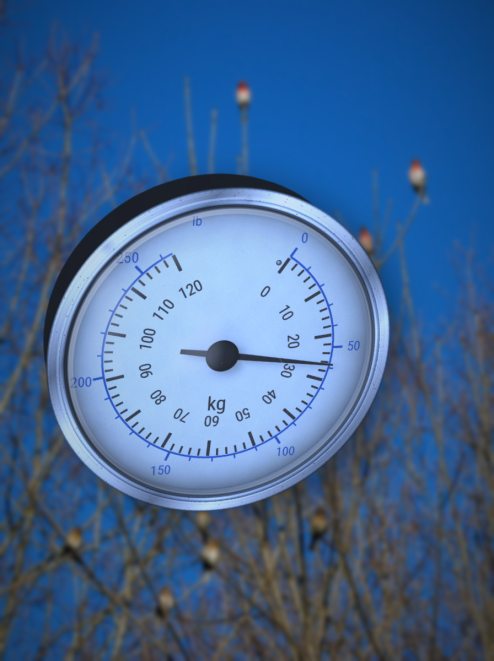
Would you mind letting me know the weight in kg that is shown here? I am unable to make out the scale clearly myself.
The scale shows 26 kg
